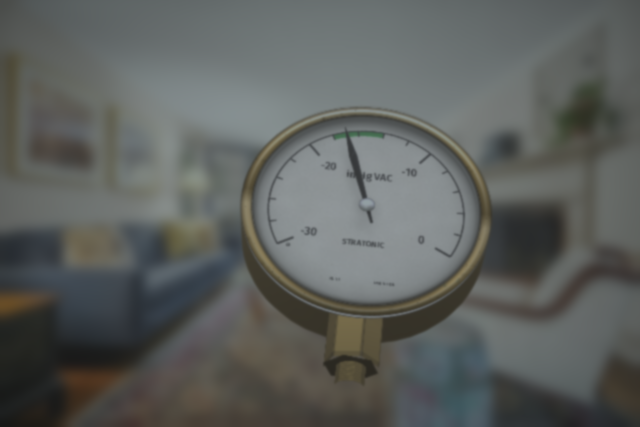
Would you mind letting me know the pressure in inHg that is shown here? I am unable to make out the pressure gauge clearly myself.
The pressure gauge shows -17 inHg
